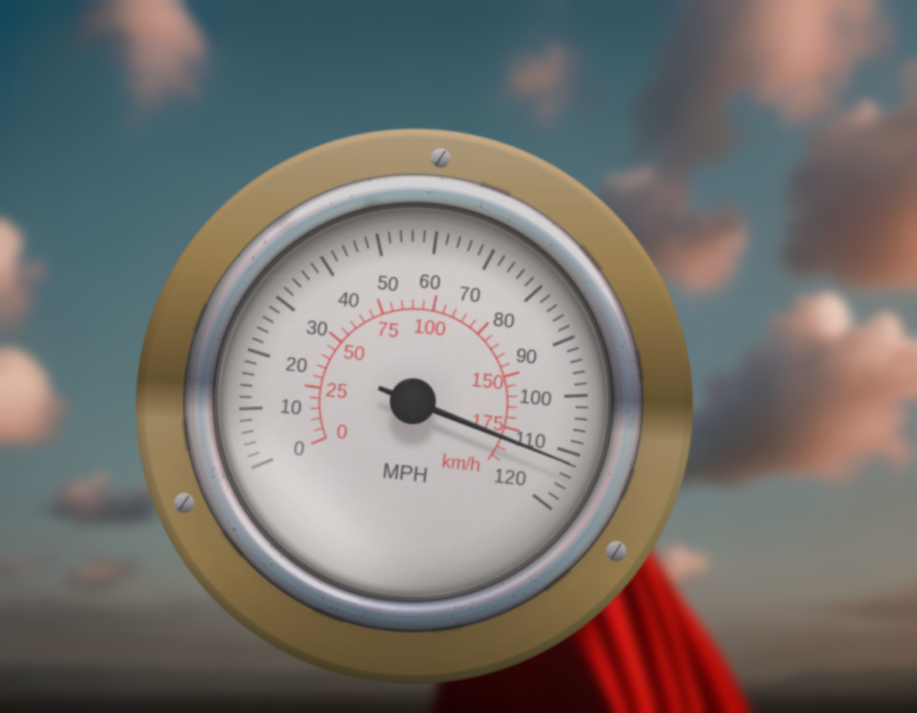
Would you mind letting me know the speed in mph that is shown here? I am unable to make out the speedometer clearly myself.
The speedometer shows 112 mph
